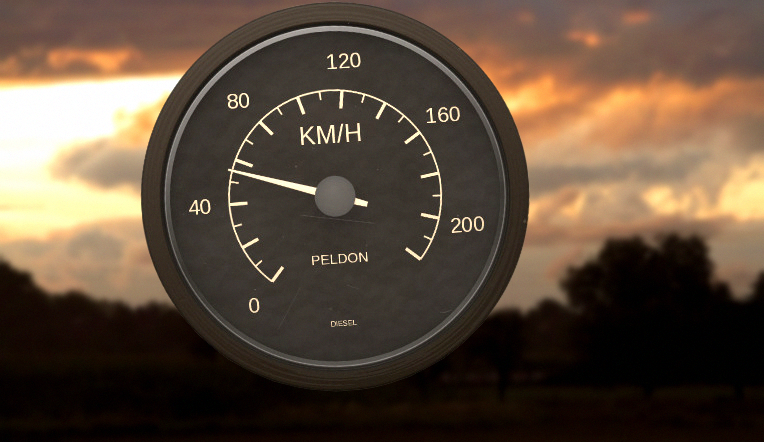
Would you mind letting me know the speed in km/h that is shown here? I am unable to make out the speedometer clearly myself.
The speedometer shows 55 km/h
